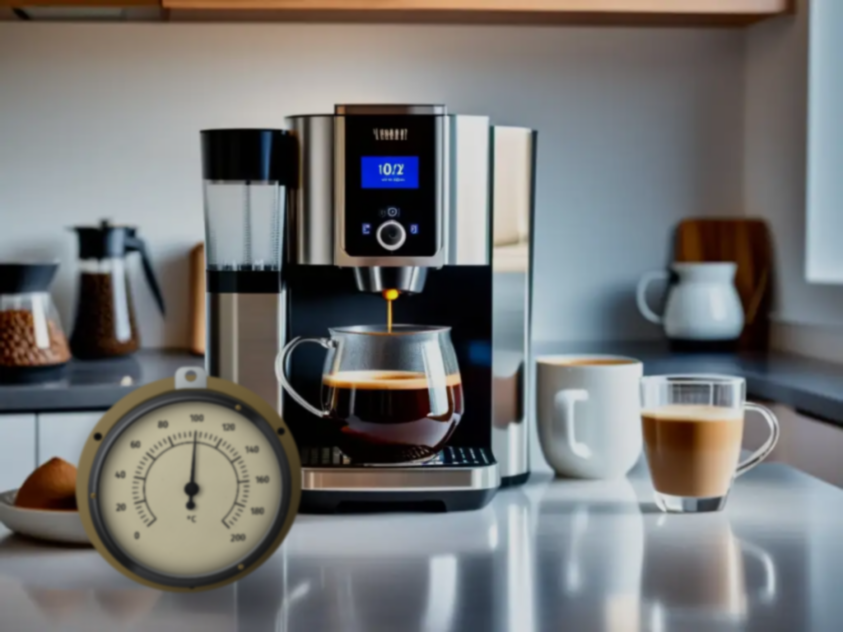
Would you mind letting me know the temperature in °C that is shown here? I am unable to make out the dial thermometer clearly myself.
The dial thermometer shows 100 °C
